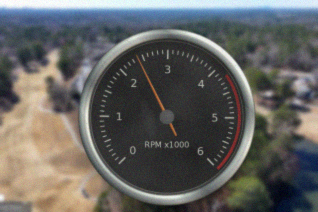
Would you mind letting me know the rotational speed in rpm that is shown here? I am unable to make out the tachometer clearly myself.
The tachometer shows 2400 rpm
